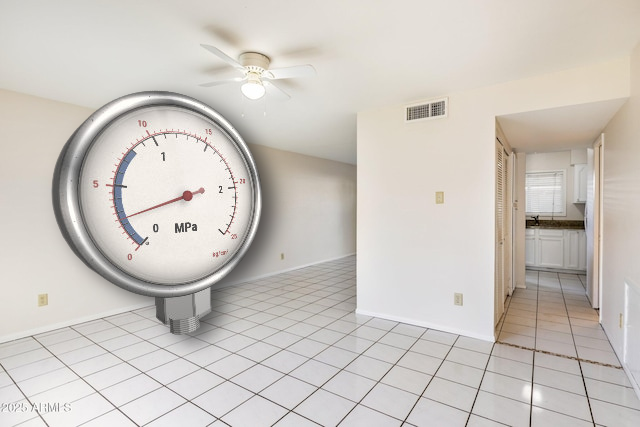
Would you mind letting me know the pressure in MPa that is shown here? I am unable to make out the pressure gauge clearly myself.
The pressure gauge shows 0.25 MPa
